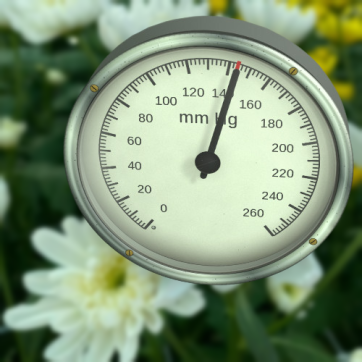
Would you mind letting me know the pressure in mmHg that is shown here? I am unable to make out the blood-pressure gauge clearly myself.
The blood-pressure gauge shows 144 mmHg
